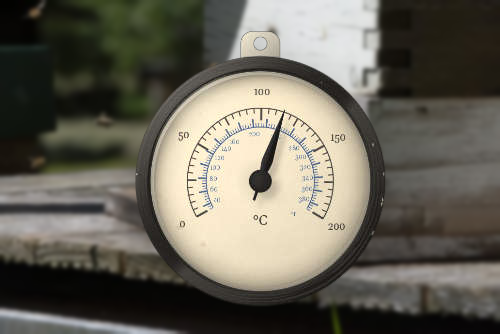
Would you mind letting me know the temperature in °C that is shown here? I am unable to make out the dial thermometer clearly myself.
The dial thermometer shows 115 °C
